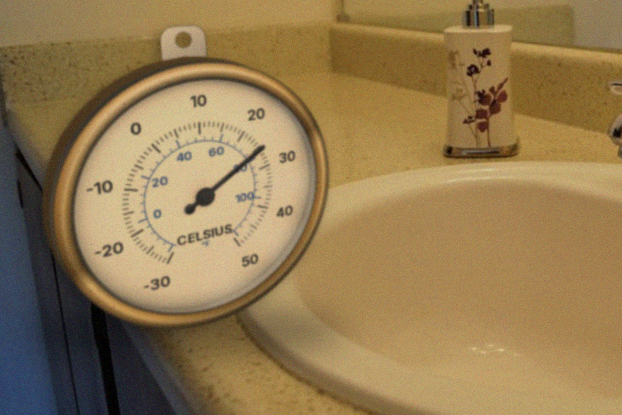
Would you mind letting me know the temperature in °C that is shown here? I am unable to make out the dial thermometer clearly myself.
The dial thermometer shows 25 °C
